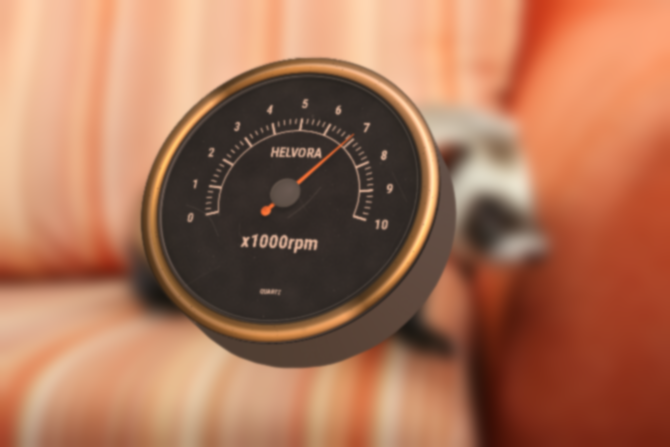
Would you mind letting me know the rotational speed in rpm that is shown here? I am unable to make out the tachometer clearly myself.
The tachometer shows 7000 rpm
